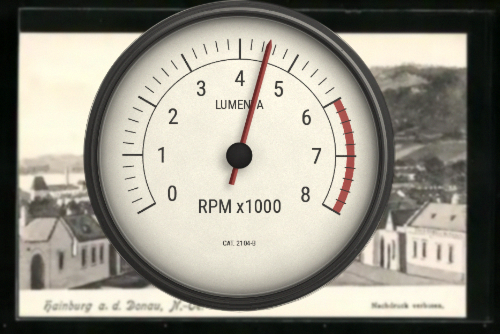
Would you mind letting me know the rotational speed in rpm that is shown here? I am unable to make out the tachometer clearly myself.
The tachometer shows 4500 rpm
